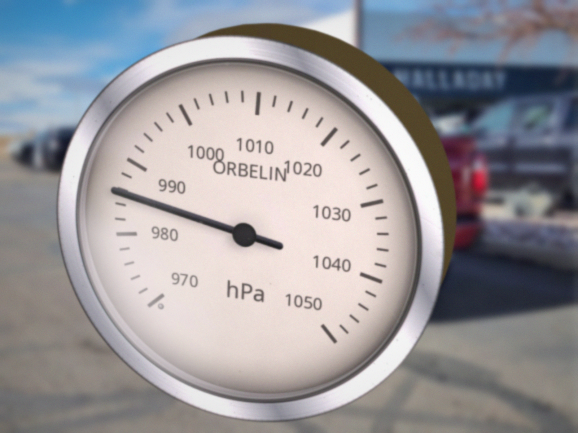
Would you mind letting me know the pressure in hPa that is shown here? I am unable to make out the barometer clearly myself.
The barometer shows 986 hPa
